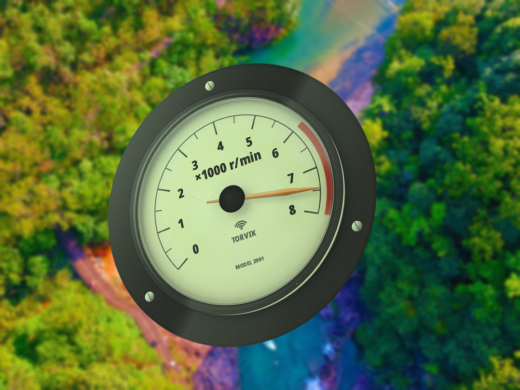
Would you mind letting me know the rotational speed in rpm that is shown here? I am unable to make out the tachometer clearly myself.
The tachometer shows 7500 rpm
